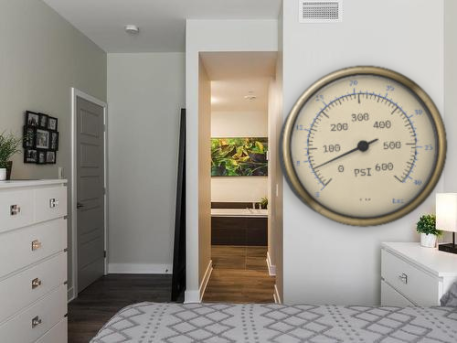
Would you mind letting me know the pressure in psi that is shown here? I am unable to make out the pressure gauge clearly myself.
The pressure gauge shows 50 psi
